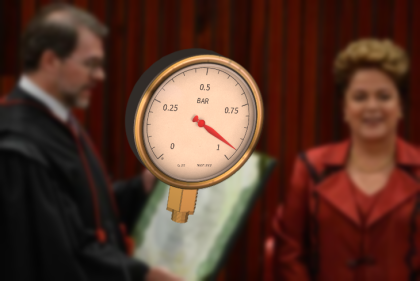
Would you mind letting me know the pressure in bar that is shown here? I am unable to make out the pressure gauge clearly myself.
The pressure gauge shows 0.95 bar
